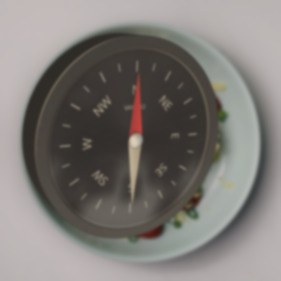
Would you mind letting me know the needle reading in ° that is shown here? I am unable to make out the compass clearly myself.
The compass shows 0 °
